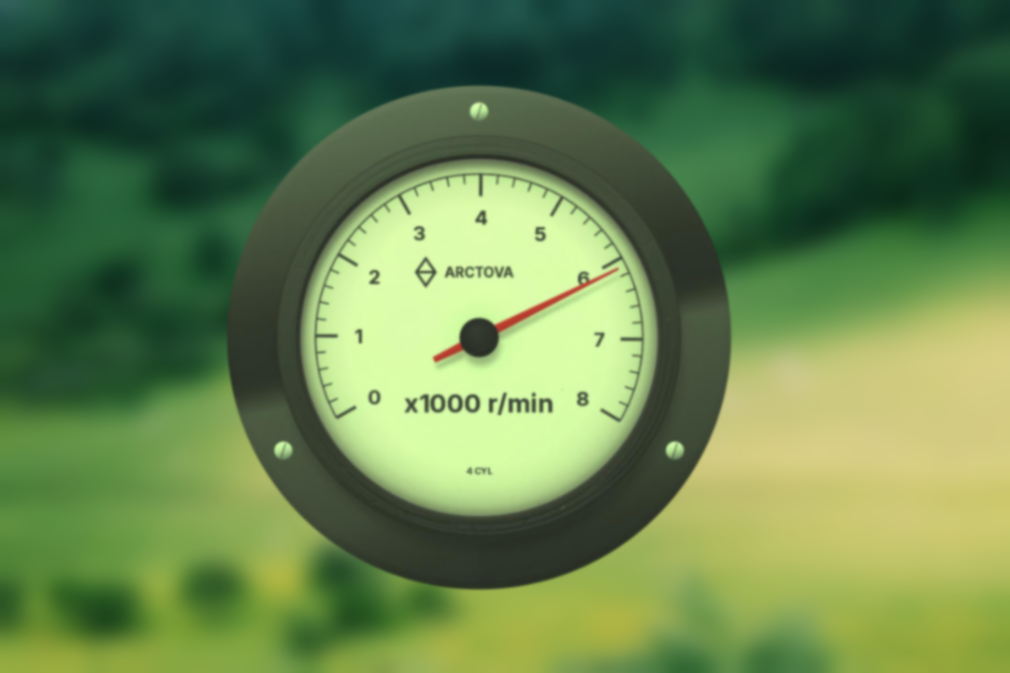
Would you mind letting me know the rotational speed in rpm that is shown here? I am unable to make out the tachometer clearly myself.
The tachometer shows 6100 rpm
